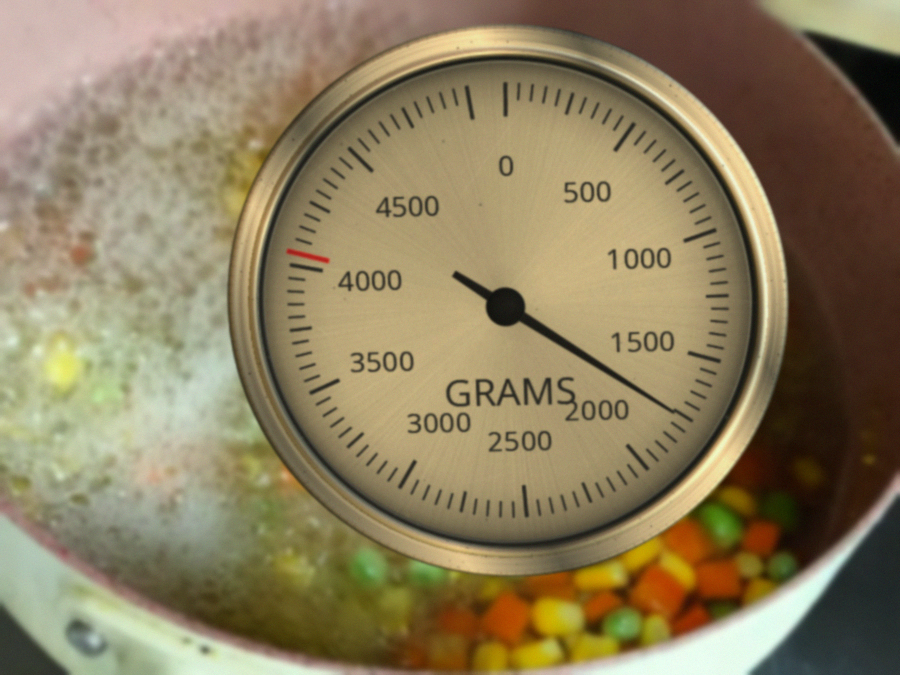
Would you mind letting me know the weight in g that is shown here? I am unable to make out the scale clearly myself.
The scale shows 1750 g
